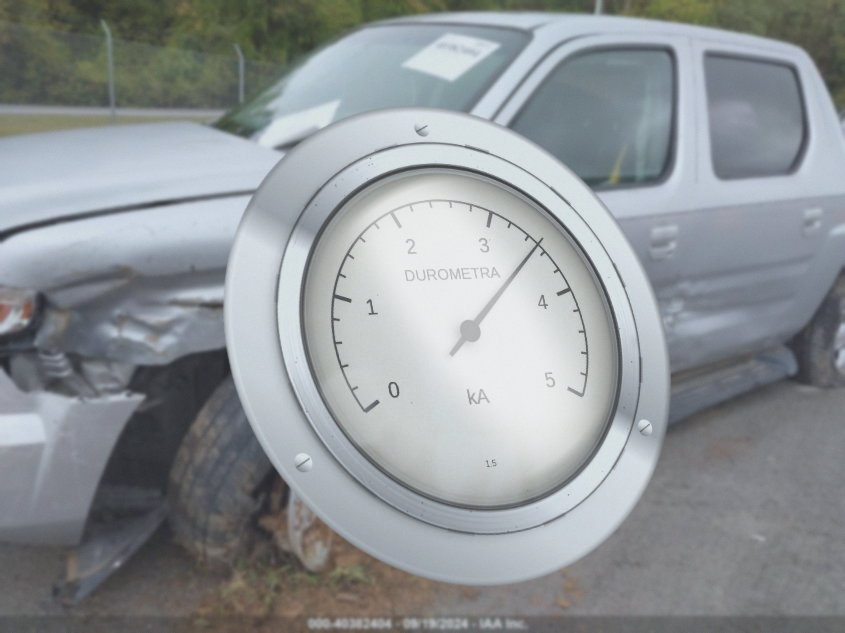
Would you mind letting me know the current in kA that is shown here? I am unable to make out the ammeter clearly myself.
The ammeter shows 3.5 kA
